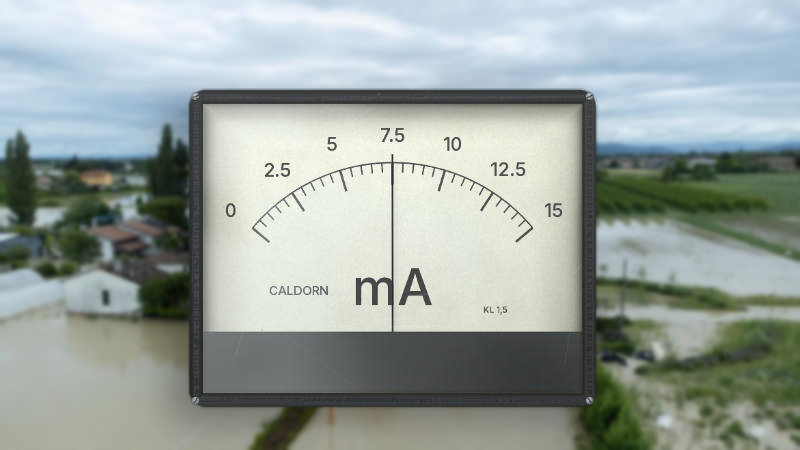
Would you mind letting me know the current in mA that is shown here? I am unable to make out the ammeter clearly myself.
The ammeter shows 7.5 mA
